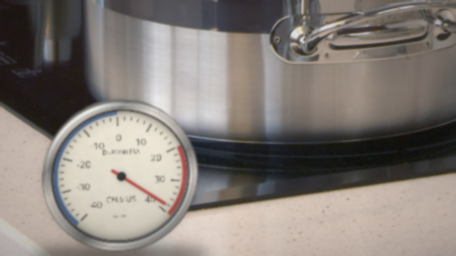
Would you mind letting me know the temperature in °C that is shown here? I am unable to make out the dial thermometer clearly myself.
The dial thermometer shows 38 °C
